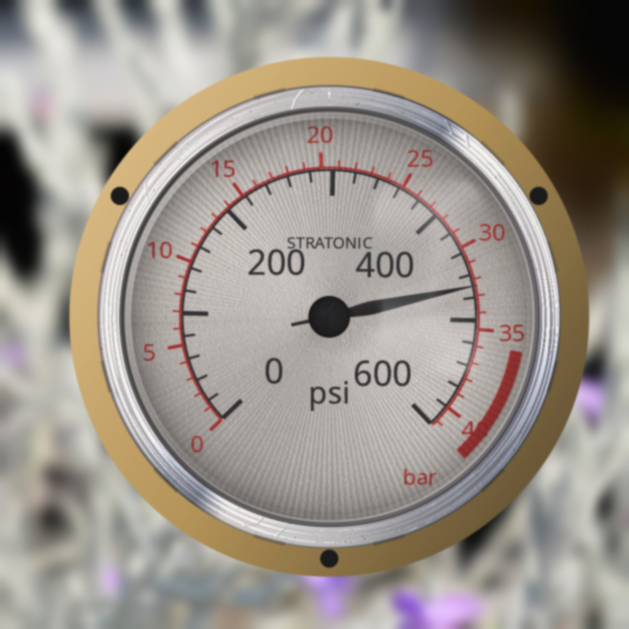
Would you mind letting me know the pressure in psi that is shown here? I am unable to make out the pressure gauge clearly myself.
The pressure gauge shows 470 psi
